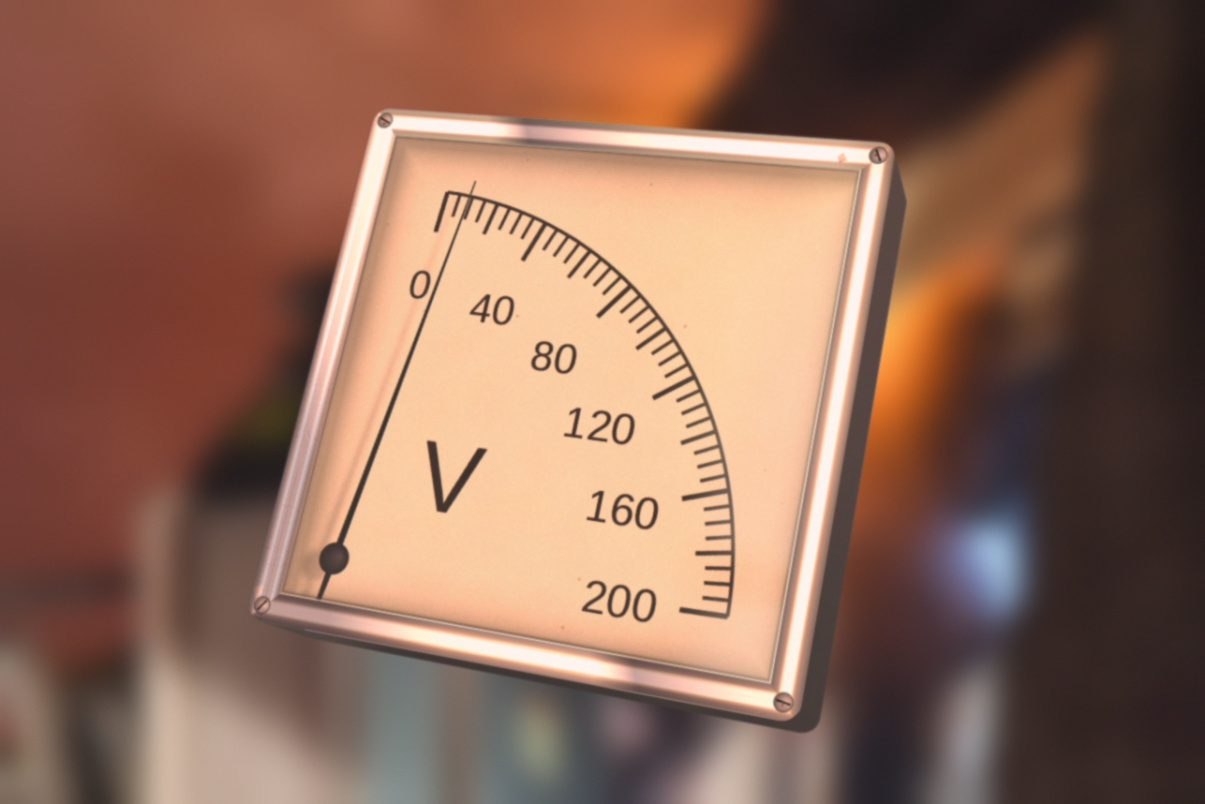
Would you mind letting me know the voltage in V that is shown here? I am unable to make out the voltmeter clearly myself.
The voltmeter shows 10 V
